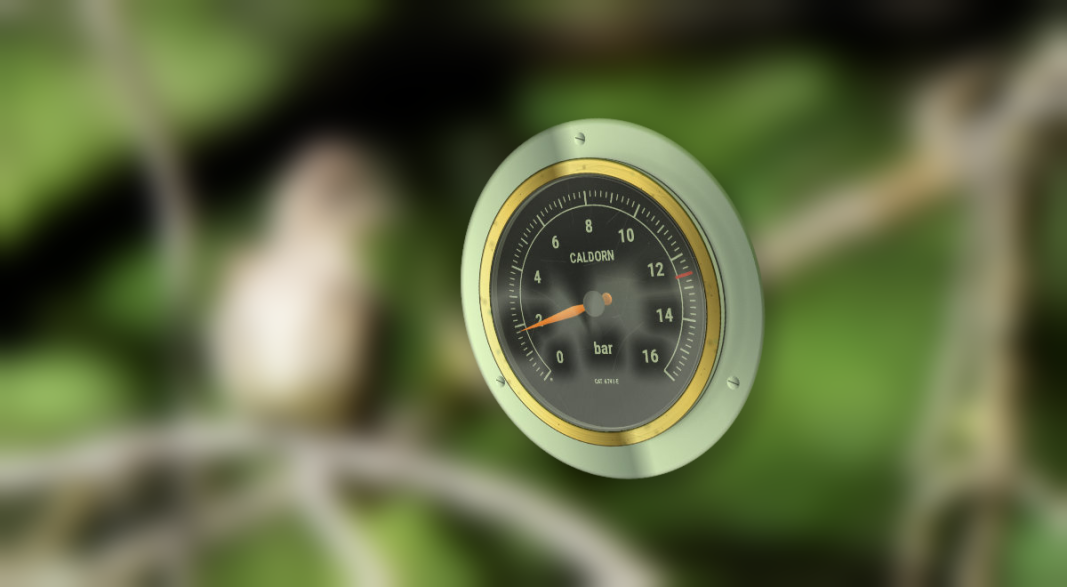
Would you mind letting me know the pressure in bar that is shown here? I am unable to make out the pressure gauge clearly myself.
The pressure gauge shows 1.8 bar
